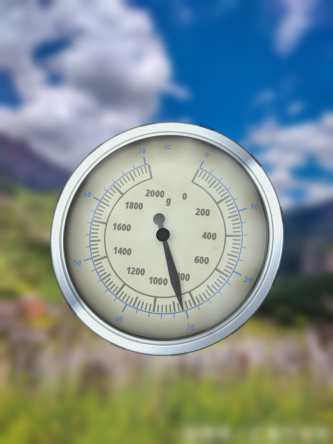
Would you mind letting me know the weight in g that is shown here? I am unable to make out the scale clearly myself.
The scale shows 860 g
